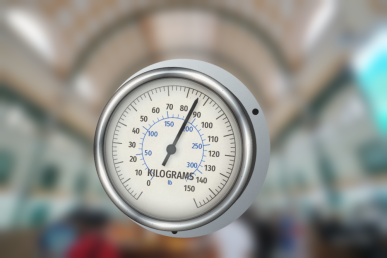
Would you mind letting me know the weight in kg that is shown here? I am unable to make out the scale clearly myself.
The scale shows 86 kg
